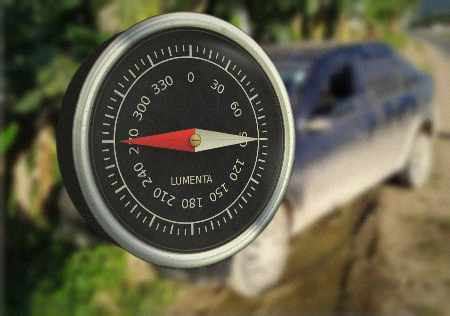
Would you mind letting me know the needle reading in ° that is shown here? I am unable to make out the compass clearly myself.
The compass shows 270 °
